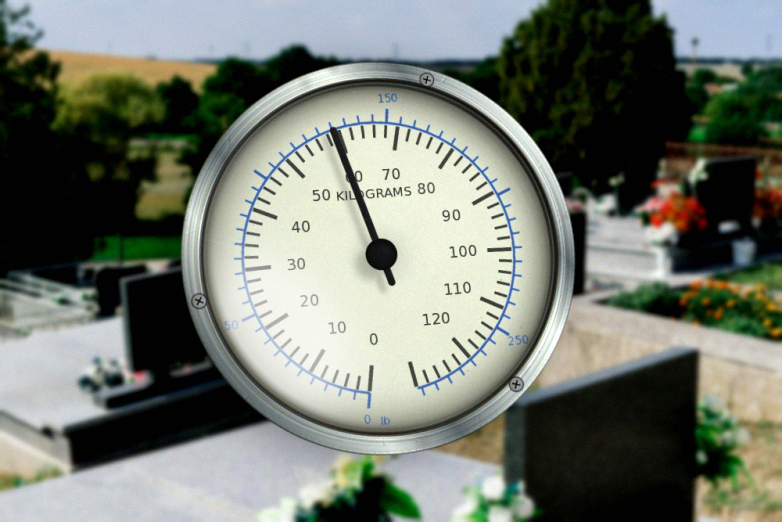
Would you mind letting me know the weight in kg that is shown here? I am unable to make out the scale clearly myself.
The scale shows 59 kg
